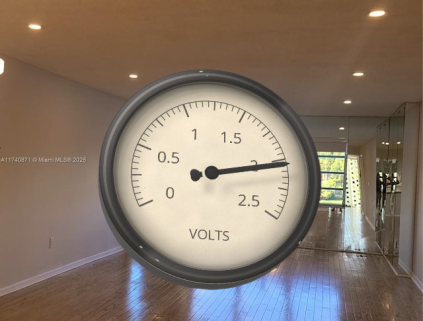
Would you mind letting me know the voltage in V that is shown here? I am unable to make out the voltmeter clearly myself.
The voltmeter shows 2.05 V
